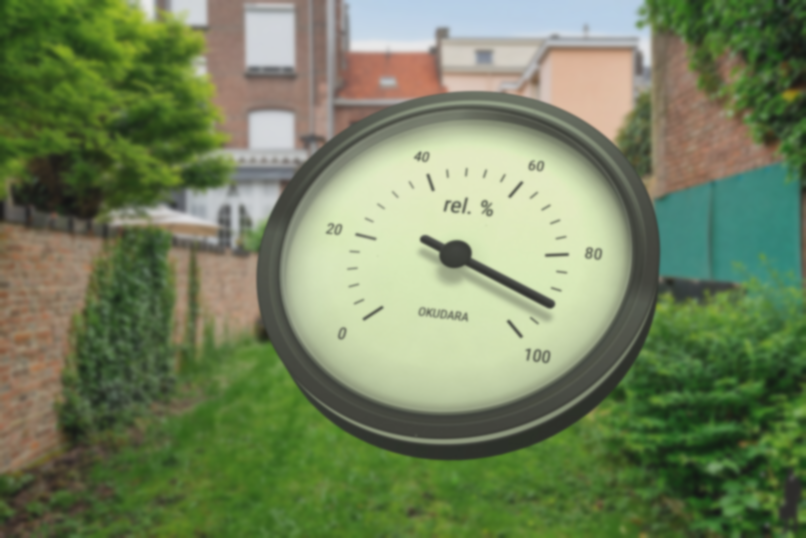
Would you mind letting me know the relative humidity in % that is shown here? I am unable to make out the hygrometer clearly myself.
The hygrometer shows 92 %
